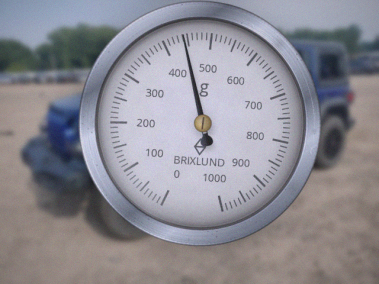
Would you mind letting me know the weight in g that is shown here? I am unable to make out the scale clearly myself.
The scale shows 440 g
